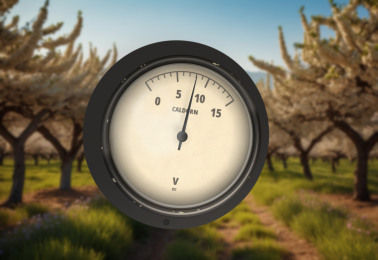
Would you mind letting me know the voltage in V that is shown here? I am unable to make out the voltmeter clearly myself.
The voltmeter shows 8 V
